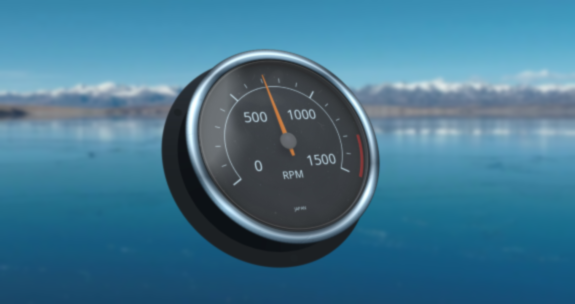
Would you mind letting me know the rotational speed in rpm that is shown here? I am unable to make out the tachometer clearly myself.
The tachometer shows 700 rpm
